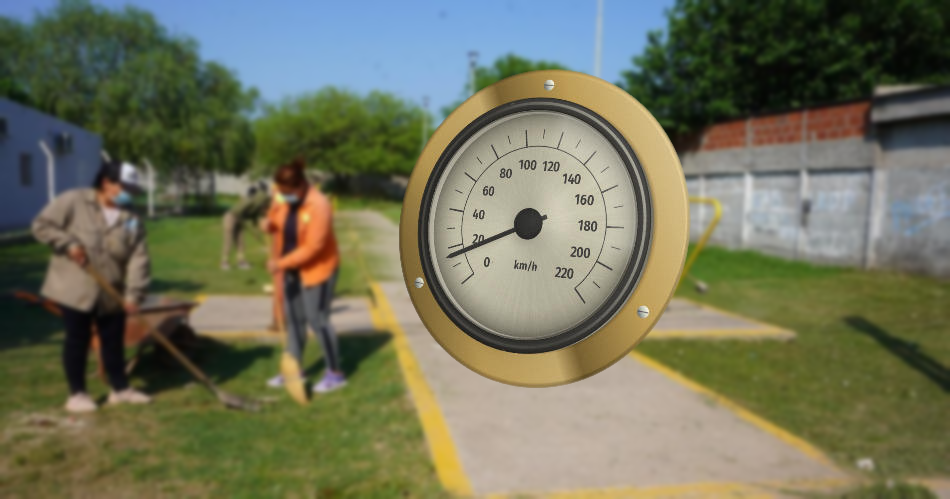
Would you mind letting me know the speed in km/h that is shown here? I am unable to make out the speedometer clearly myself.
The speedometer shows 15 km/h
